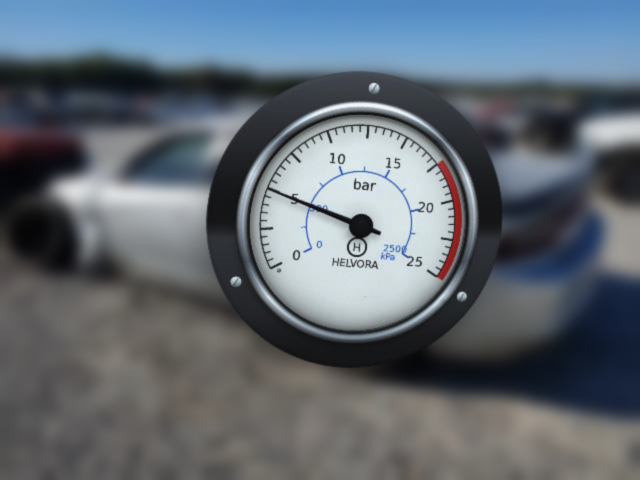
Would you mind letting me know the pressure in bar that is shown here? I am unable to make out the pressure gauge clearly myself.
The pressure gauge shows 5 bar
